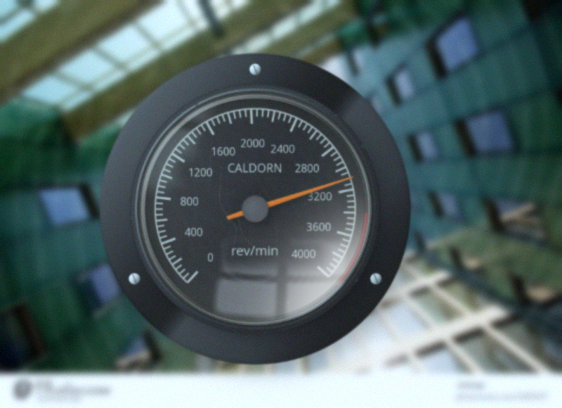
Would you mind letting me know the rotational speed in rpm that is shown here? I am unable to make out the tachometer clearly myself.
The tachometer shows 3100 rpm
